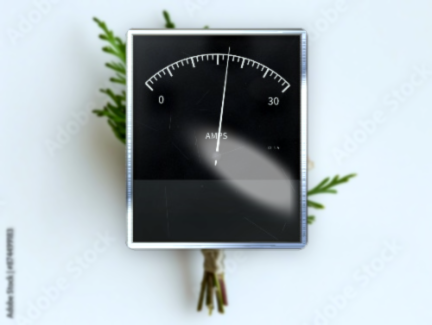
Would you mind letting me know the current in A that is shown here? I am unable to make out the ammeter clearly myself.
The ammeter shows 17 A
